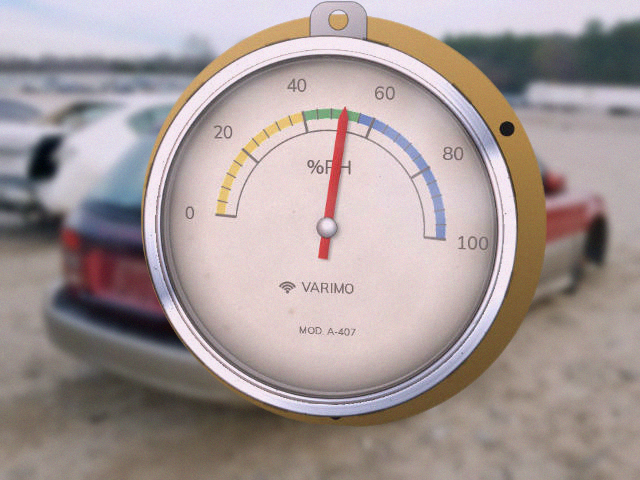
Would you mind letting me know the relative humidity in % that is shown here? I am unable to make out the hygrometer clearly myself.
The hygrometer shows 52 %
